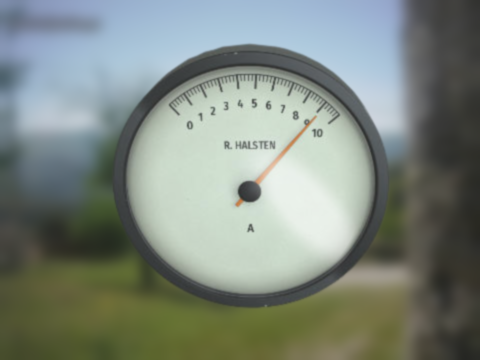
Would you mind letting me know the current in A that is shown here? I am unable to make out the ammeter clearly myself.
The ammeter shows 9 A
